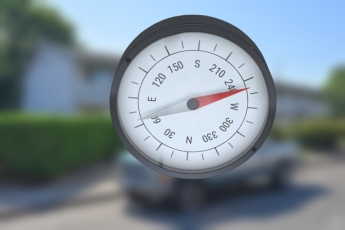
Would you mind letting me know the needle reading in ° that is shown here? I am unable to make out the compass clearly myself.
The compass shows 247.5 °
